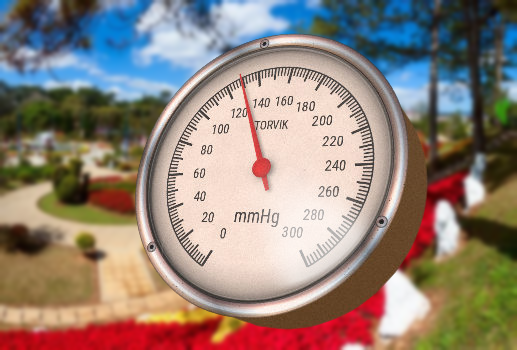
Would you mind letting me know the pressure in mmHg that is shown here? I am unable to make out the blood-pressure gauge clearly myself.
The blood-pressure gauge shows 130 mmHg
